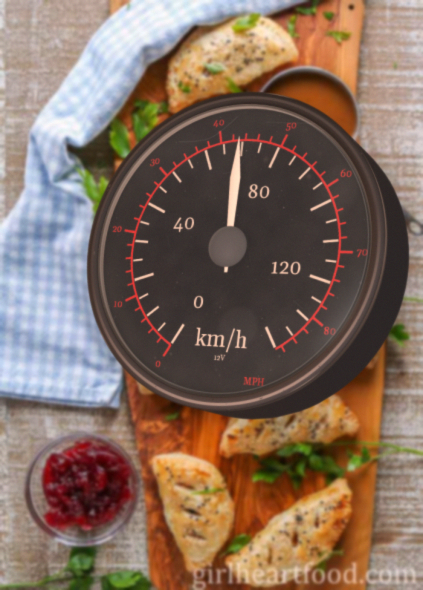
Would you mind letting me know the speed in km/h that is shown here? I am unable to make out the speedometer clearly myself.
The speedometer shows 70 km/h
